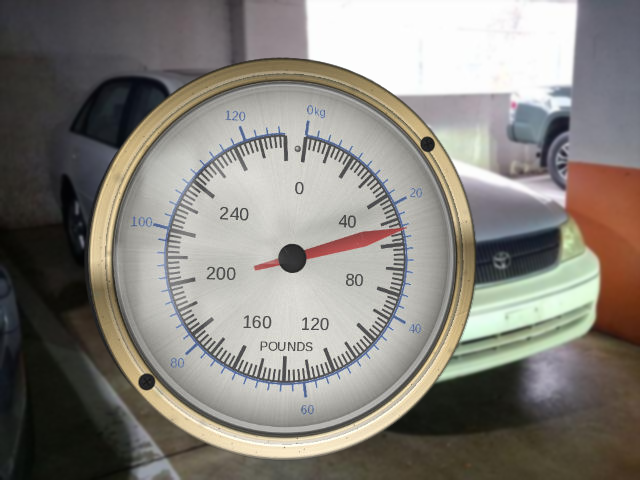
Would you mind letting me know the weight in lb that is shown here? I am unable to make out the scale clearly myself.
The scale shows 54 lb
